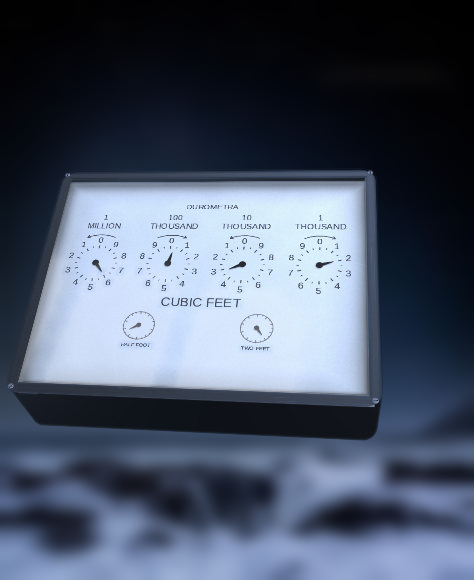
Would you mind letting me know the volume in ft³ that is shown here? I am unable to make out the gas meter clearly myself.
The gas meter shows 603200 ft³
